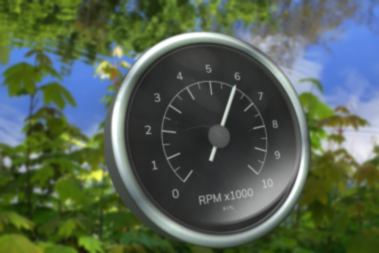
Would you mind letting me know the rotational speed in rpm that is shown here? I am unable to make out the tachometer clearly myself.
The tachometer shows 6000 rpm
